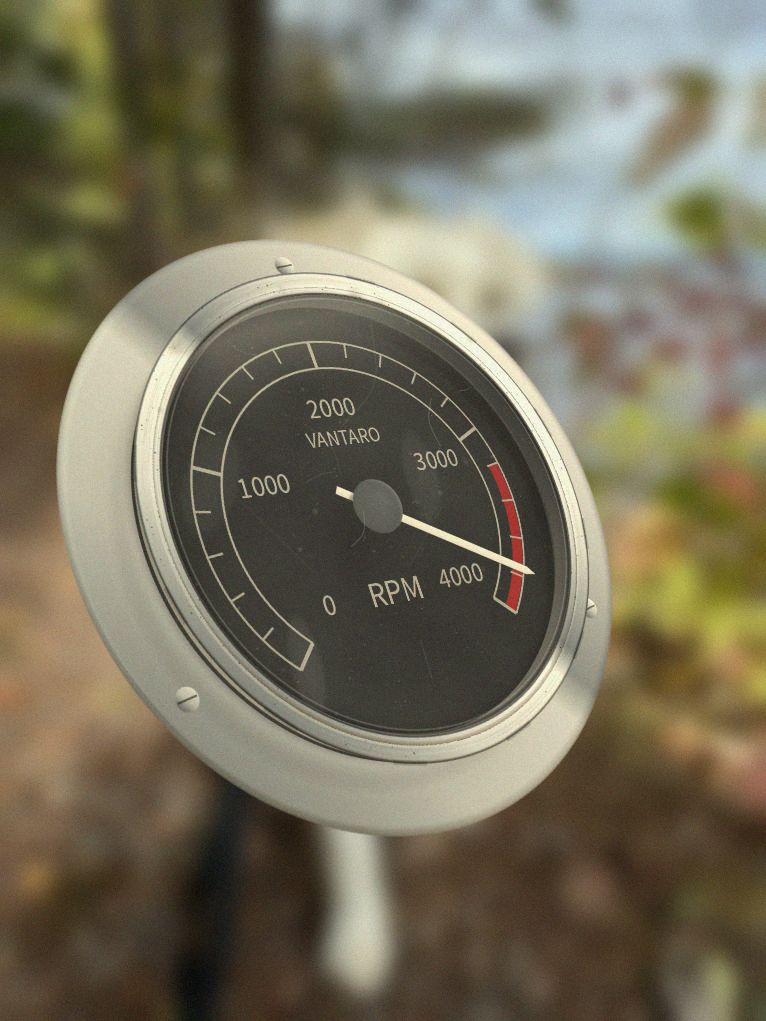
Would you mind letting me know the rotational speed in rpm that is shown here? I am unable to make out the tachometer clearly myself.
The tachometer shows 3800 rpm
